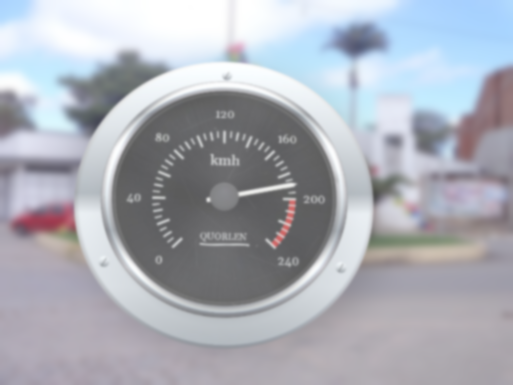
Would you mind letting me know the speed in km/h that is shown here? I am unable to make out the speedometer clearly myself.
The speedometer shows 190 km/h
